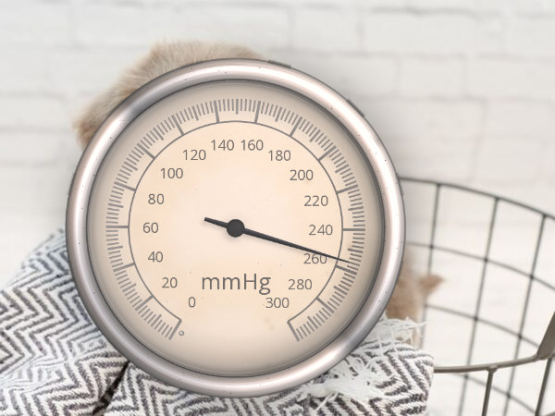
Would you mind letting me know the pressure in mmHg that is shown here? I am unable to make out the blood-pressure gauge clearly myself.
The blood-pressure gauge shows 256 mmHg
